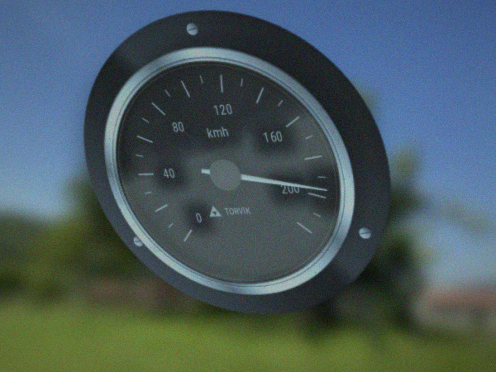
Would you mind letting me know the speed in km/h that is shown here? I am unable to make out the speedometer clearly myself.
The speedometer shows 195 km/h
